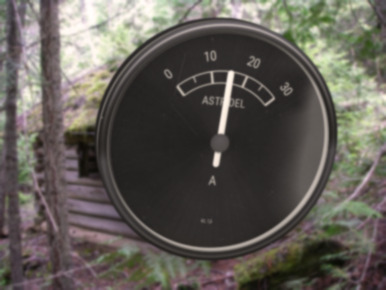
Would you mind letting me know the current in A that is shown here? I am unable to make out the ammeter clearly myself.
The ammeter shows 15 A
